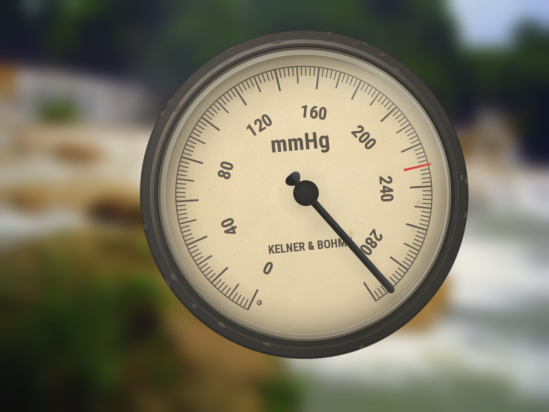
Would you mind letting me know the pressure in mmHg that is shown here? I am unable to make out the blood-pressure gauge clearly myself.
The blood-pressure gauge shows 292 mmHg
